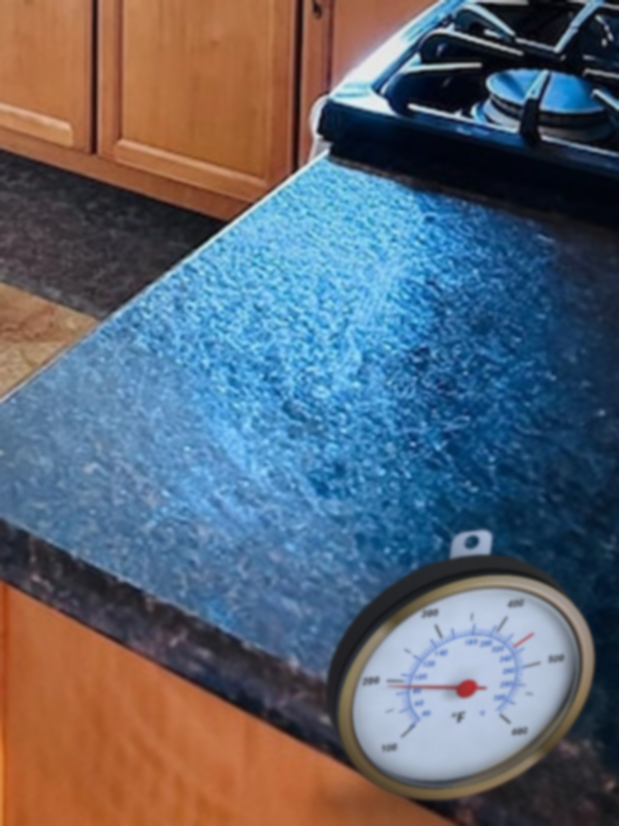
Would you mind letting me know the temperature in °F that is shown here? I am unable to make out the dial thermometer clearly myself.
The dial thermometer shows 200 °F
